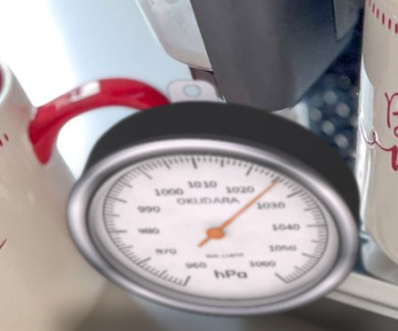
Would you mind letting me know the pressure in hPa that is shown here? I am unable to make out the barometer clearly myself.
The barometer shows 1025 hPa
